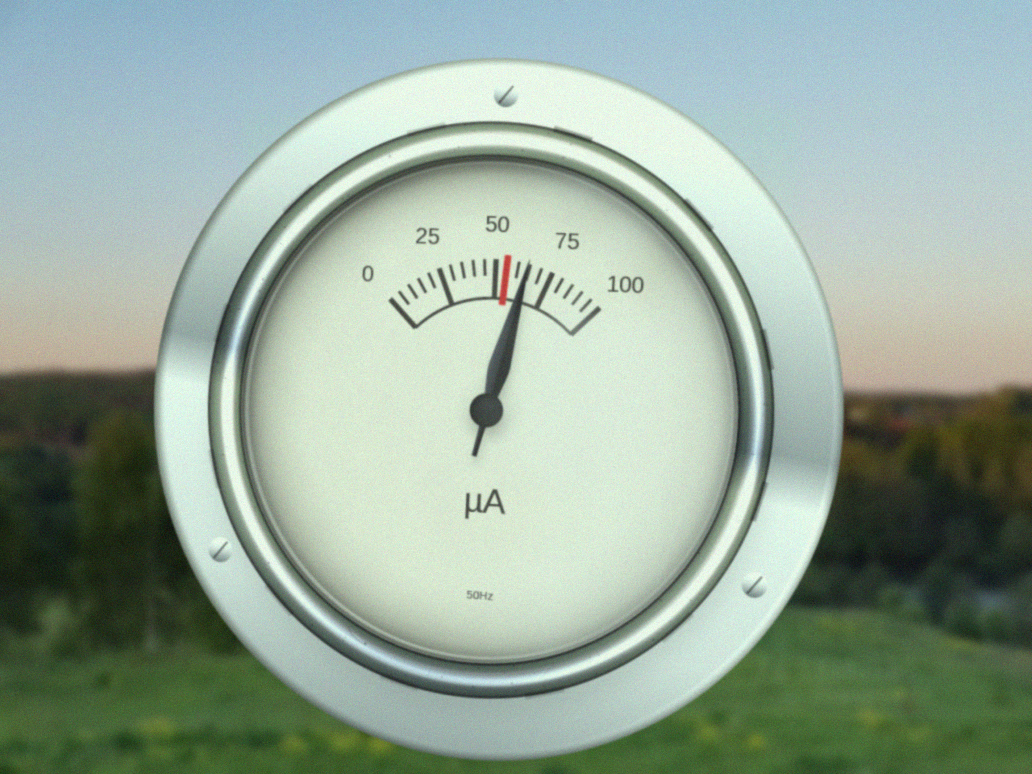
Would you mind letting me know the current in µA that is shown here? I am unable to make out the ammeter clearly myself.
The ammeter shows 65 µA
